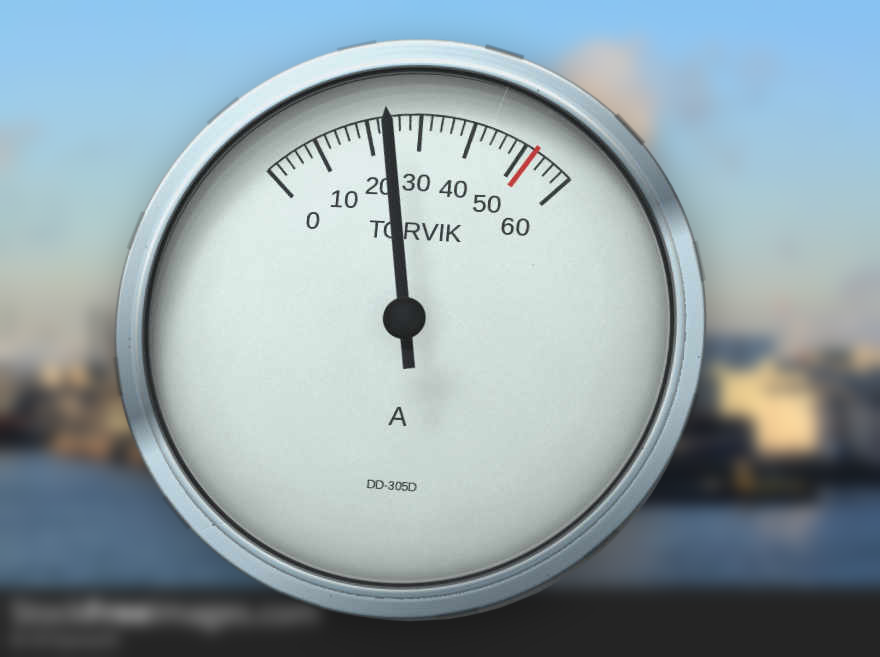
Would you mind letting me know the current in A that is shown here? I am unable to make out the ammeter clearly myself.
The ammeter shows 24 A
